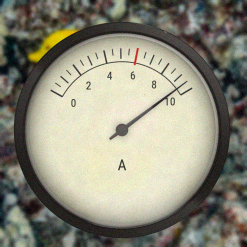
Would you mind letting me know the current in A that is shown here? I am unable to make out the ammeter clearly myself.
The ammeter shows 9.5 A
